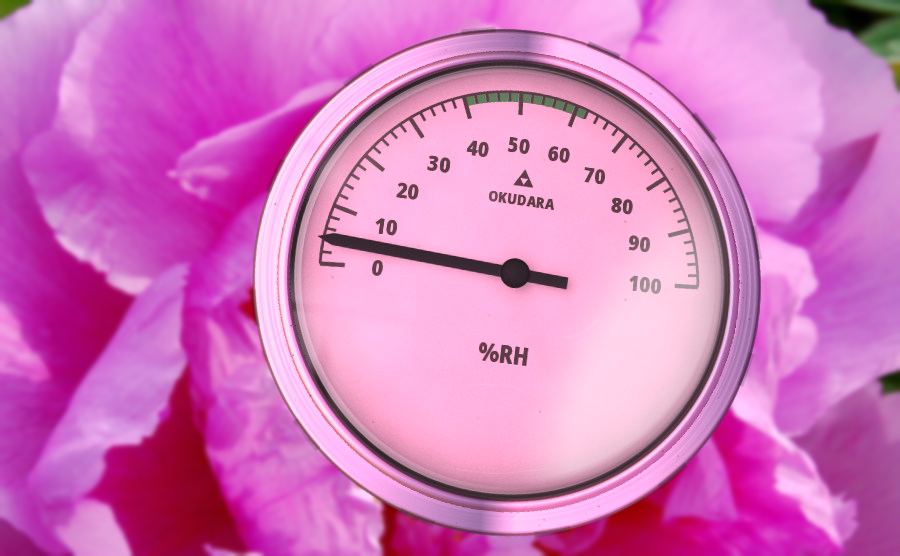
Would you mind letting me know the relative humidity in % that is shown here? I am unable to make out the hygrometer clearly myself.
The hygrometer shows 4 %
